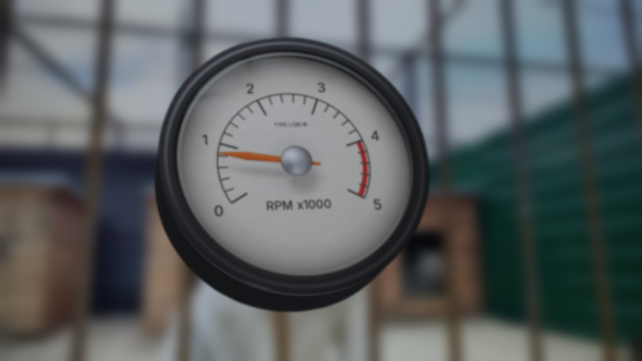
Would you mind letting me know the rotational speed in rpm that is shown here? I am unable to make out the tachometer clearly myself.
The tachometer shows 800 rpm
